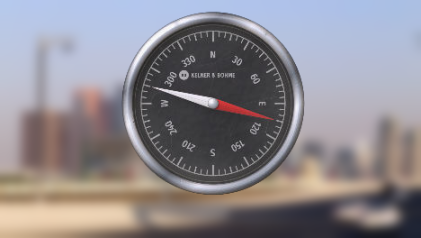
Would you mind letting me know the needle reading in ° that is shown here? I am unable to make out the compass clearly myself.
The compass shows 105 °
